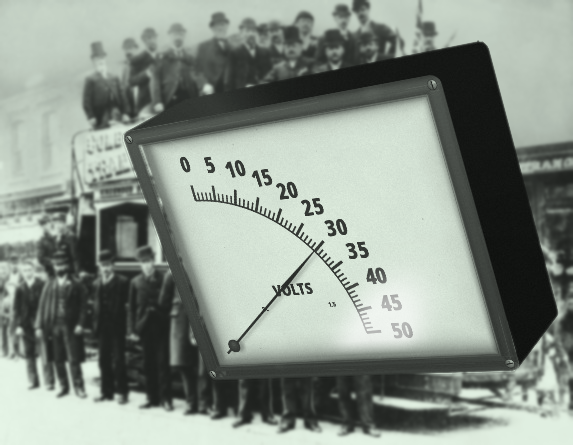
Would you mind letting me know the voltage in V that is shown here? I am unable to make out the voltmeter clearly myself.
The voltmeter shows 30 V
